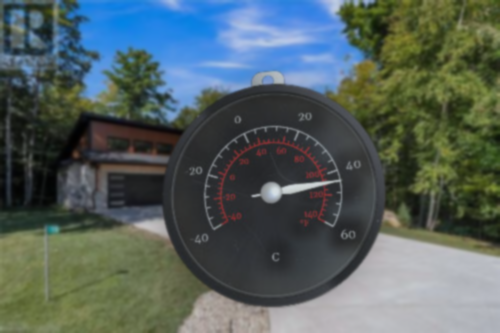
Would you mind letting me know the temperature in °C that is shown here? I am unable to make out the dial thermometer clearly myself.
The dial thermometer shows 44 °C
